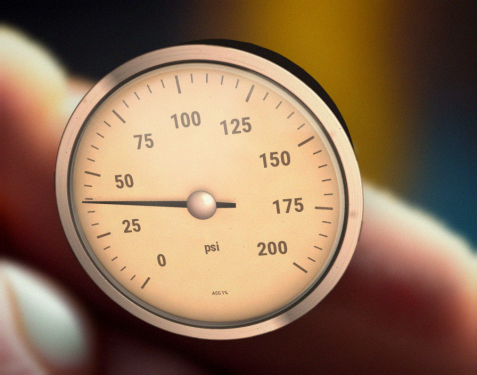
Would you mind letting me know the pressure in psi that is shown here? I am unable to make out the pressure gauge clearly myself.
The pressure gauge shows 40 psi
